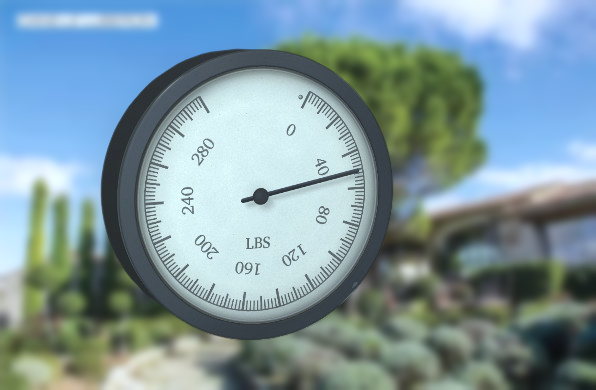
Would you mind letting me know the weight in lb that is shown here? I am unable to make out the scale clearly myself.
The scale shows 50 lb
